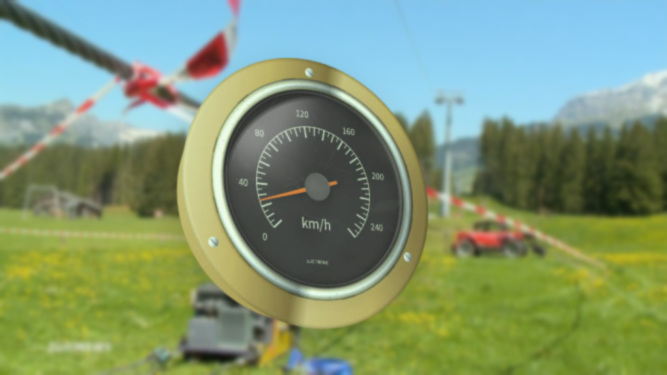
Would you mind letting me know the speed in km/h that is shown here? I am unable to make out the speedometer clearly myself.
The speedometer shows 25 km/h
